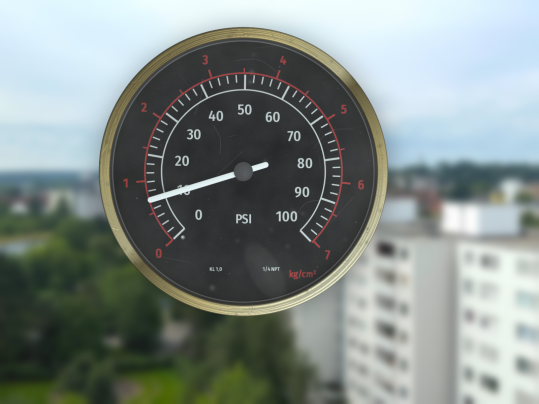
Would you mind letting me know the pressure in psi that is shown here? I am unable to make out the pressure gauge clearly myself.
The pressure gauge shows 10 psi
